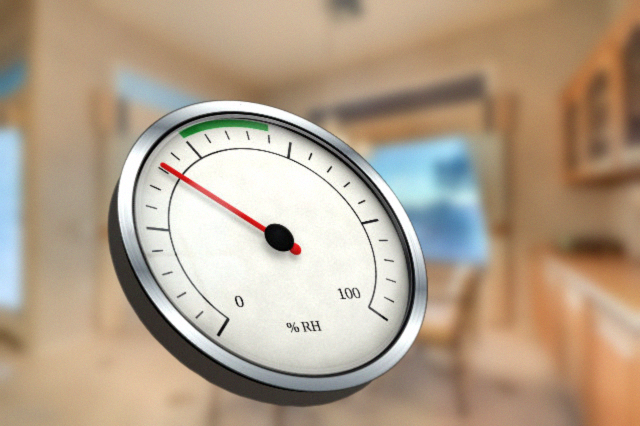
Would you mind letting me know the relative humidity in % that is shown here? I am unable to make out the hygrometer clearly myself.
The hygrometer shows 32 %
